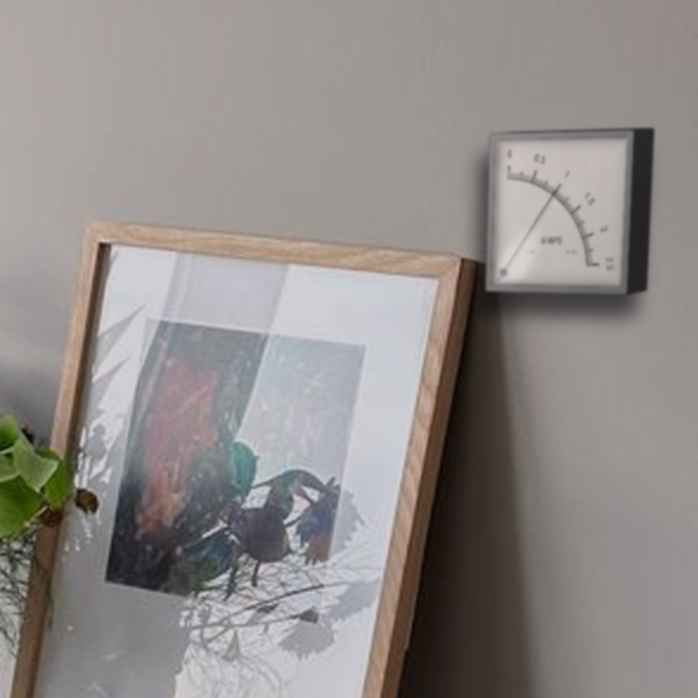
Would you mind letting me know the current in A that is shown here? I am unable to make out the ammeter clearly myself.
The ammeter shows 1 A
